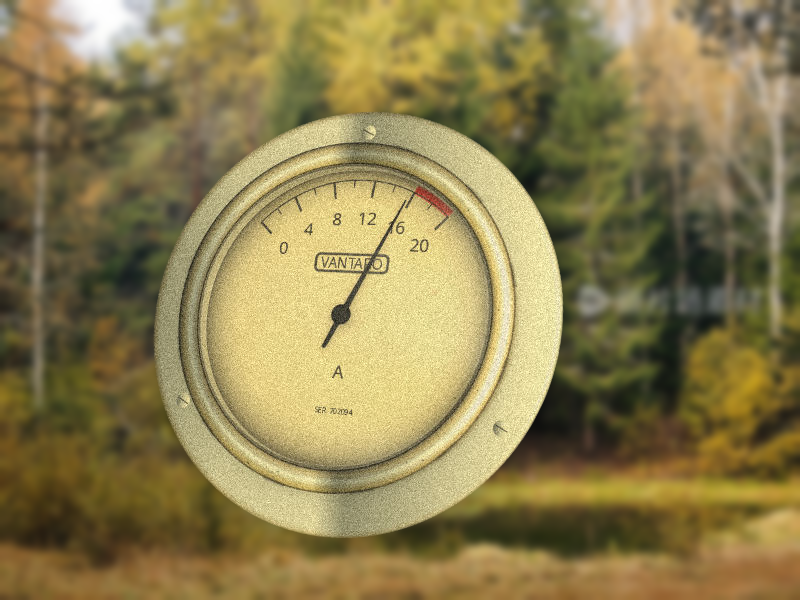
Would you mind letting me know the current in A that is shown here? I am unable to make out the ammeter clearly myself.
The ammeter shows 16 A
